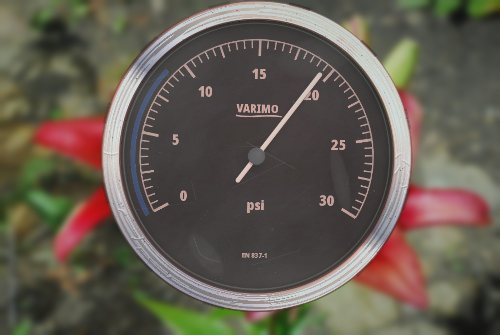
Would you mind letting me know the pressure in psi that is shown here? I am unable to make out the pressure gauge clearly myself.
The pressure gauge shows 19.5 psi
